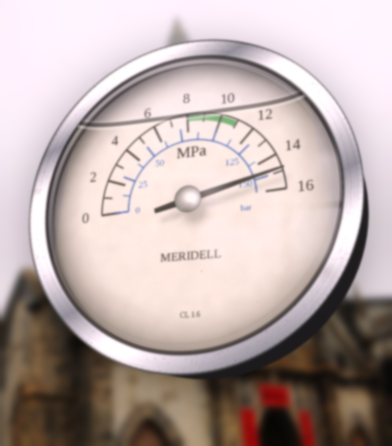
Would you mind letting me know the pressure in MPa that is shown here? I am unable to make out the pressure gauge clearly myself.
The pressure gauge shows 15 MPa
